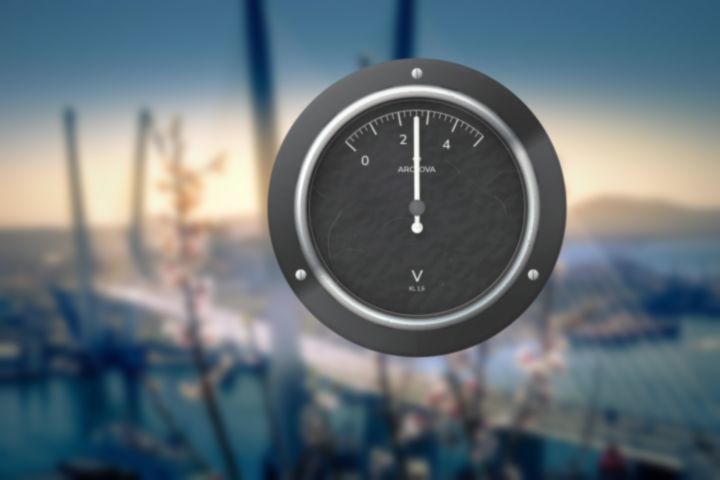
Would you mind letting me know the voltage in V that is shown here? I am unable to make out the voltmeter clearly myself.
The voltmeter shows 2.6 V
